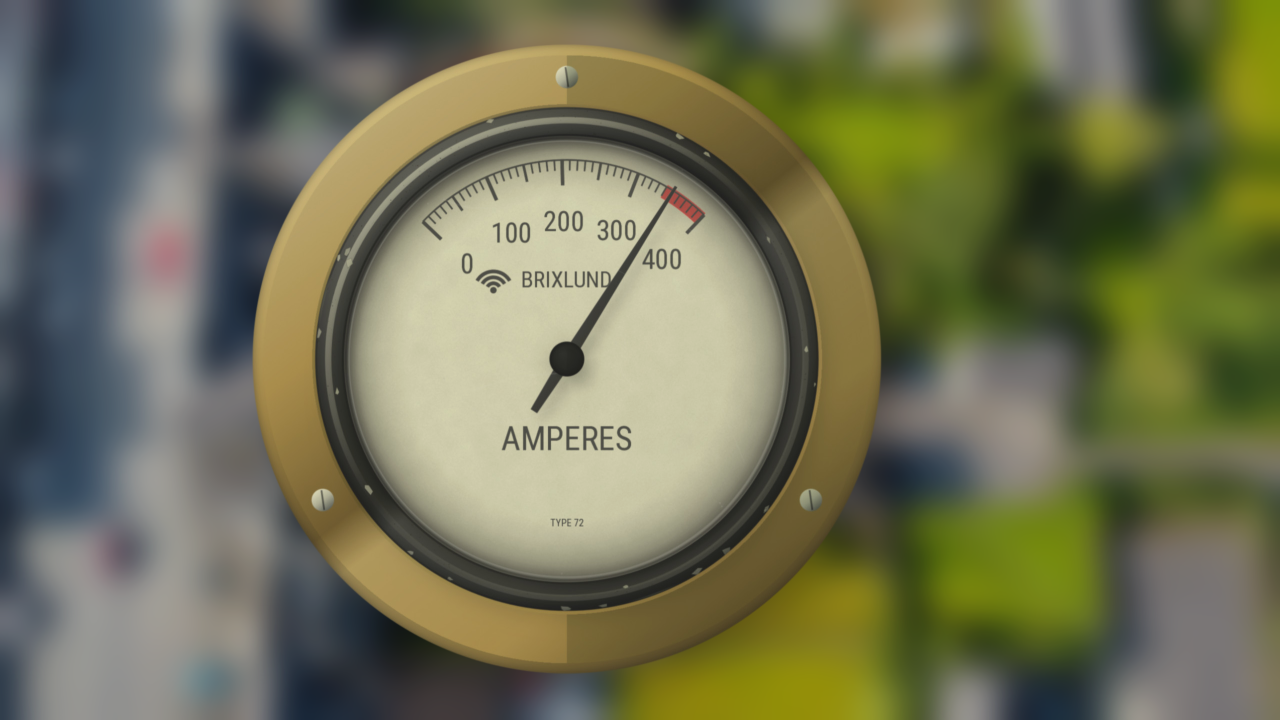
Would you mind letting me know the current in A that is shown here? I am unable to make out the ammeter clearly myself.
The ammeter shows 350 A
